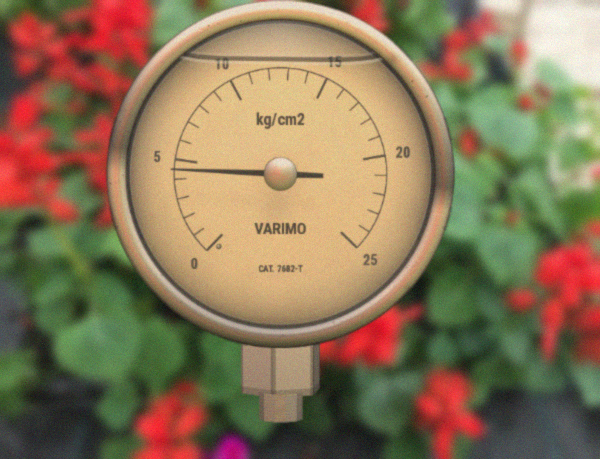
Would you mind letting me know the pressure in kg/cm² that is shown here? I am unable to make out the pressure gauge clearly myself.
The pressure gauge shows 4.5 kg/cm²
